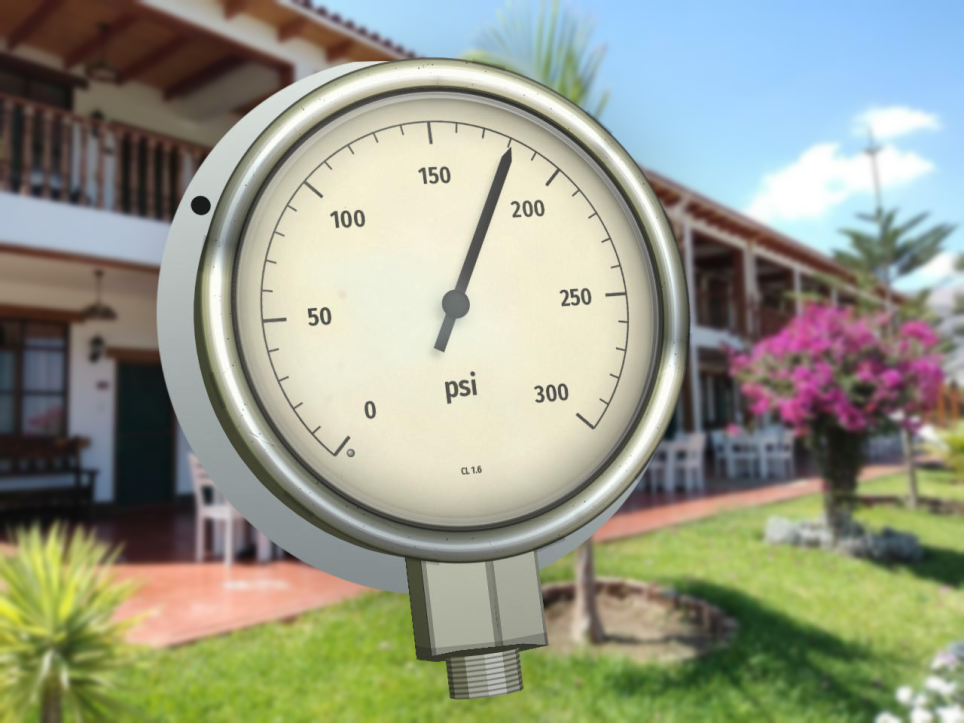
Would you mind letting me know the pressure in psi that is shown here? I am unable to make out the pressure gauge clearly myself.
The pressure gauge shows 180 psi
